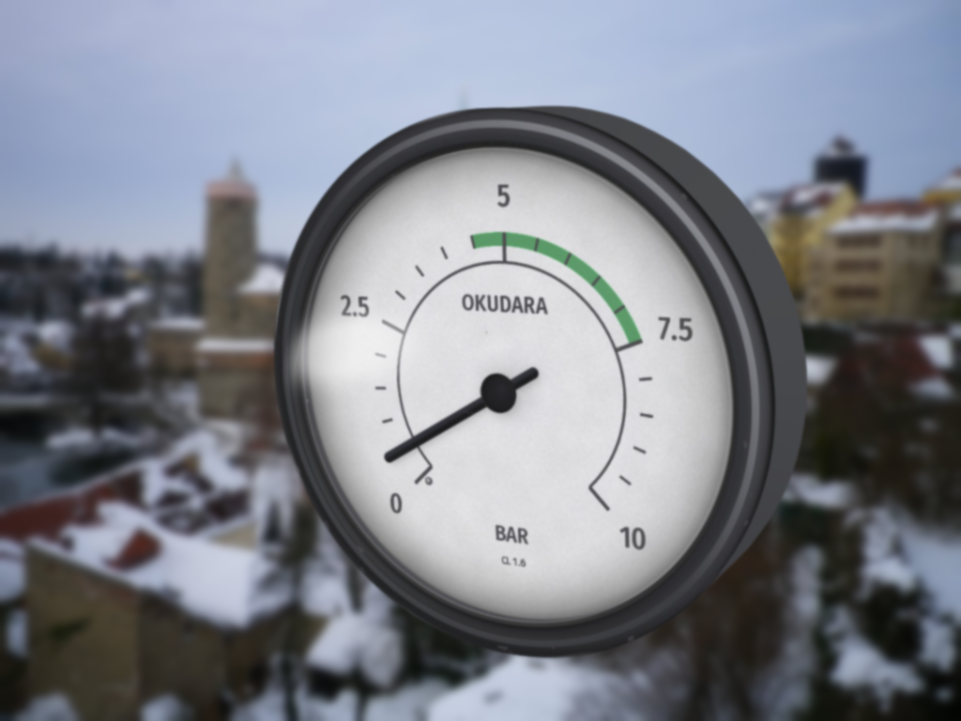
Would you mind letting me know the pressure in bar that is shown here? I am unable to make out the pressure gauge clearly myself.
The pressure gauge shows 0.5 bar
